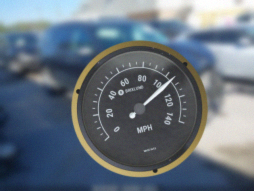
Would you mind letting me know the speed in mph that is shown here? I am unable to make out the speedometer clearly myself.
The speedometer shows 105 mph
